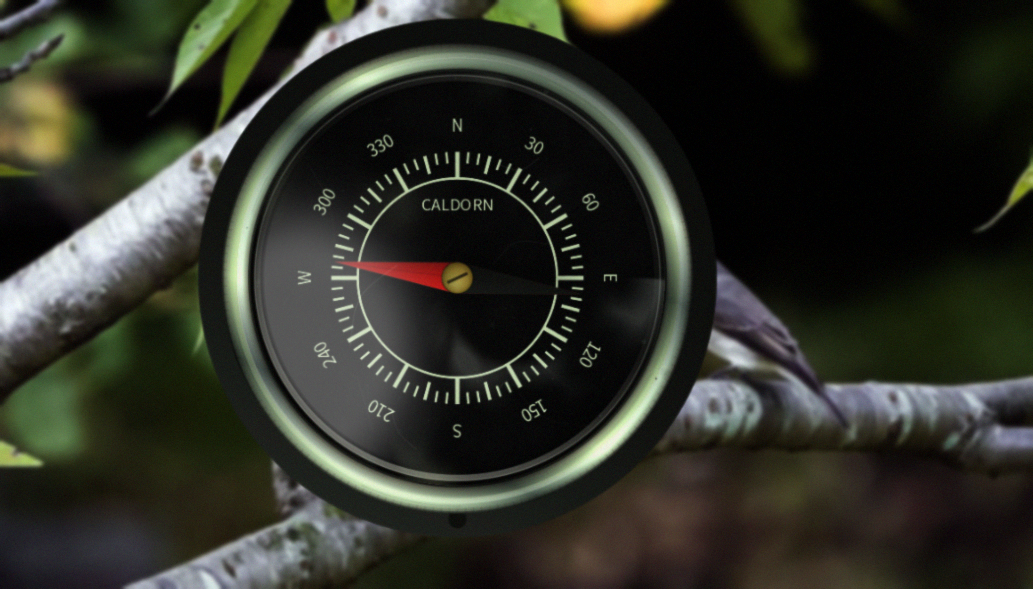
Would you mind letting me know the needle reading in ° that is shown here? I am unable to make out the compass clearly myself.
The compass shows 277.5 °
